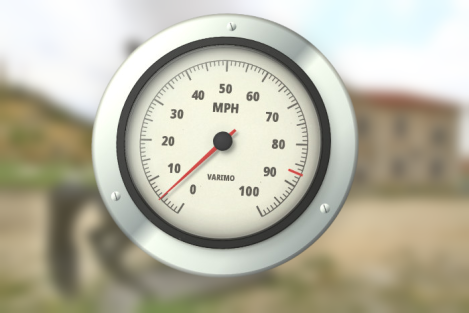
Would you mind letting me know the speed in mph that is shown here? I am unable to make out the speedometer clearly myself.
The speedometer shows 5 mph
